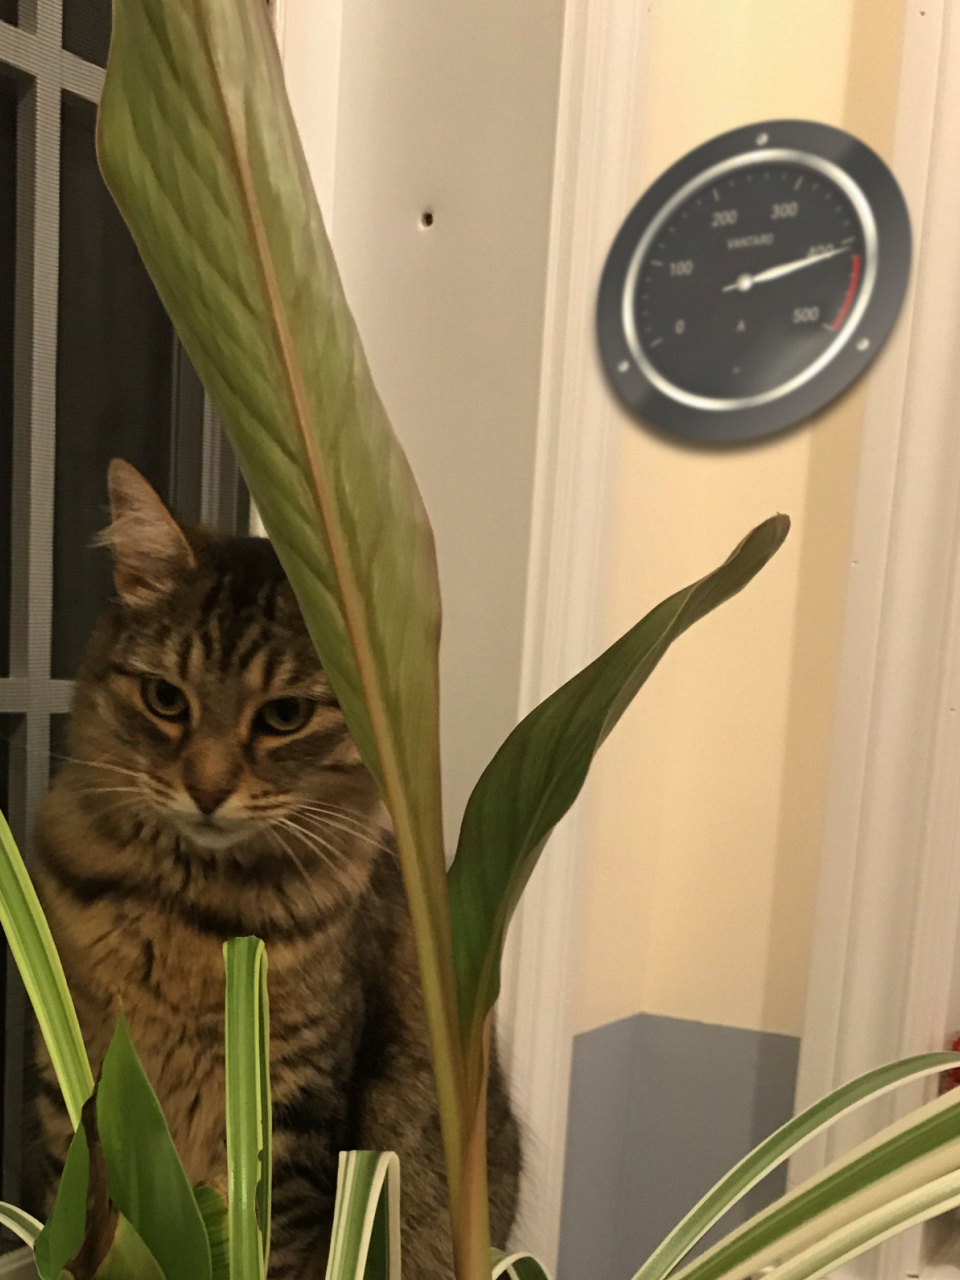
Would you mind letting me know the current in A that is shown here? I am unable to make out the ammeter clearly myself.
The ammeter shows 410 A
